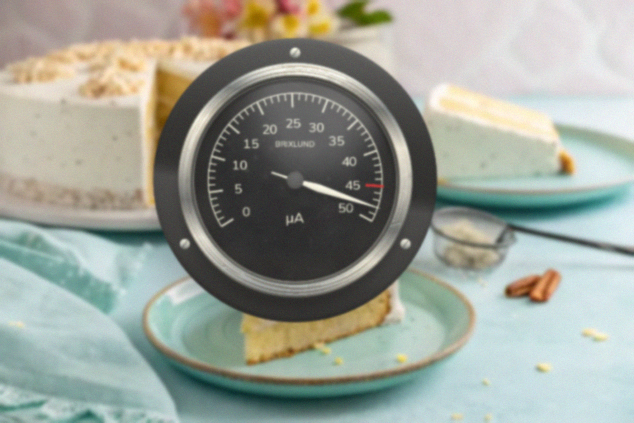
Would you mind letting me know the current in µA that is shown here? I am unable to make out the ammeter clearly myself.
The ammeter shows 48 µA
